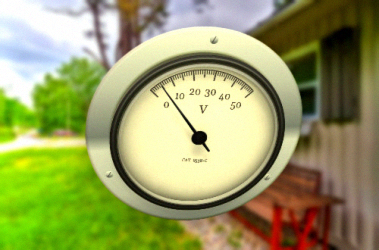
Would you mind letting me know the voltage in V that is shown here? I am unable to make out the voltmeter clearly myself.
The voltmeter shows 5 V
